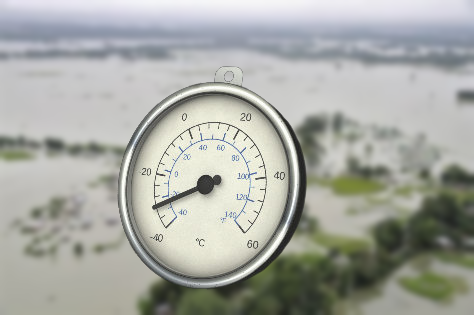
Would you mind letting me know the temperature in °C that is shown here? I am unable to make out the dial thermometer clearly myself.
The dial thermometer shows -32 °C
